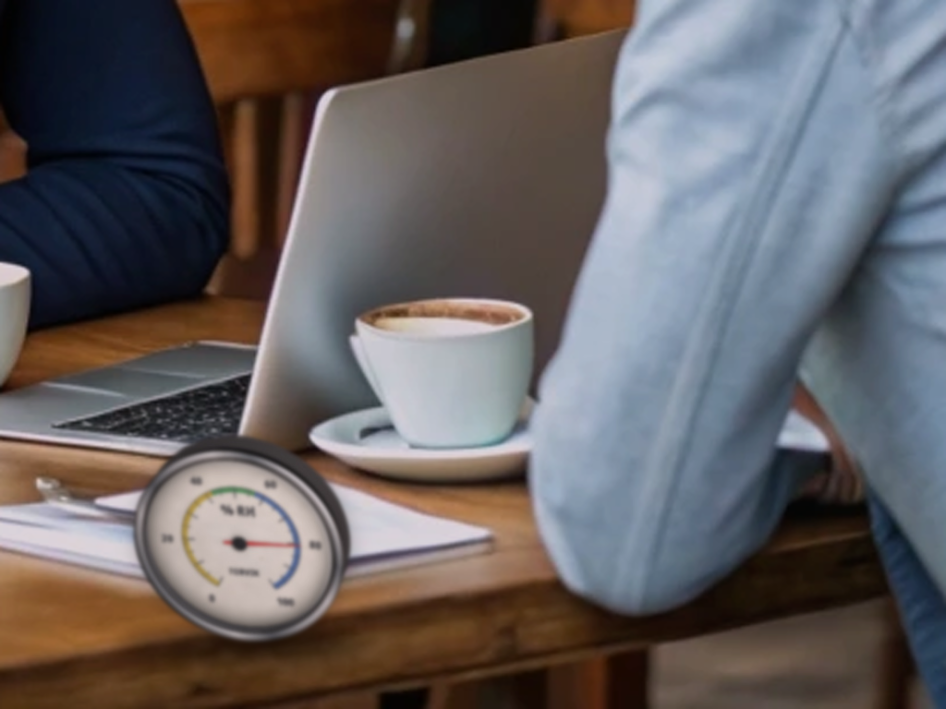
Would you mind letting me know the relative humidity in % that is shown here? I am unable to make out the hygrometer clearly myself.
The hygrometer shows 80 %
